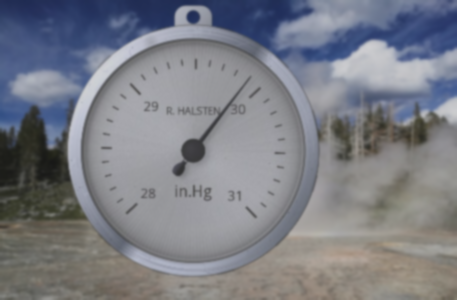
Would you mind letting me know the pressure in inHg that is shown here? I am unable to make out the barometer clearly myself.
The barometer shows 29.9 inHg
